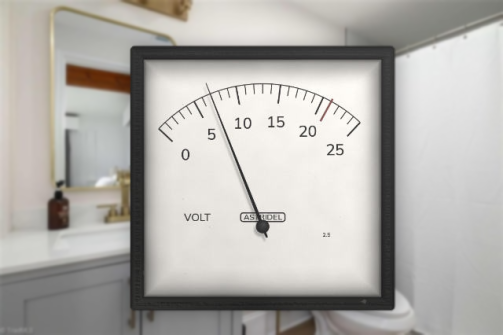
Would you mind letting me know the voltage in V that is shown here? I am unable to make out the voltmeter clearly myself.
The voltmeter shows 7 V
